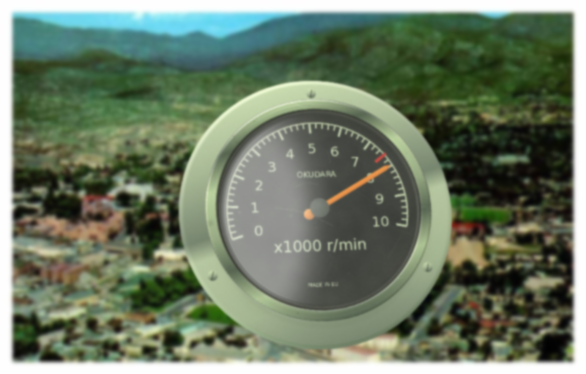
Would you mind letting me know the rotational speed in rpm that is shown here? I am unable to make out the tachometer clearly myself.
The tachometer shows 8000 rpm
